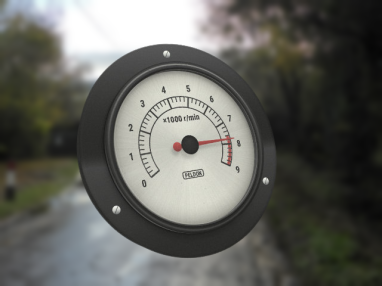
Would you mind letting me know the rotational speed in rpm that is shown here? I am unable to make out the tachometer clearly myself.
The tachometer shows 7800 rpm
